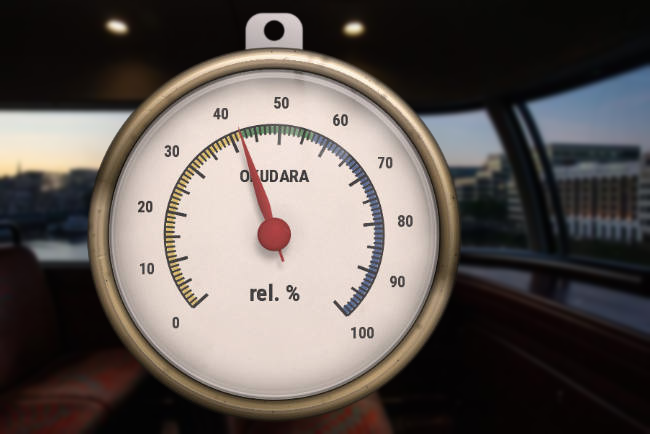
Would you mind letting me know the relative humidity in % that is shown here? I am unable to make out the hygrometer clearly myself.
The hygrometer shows 42 %
